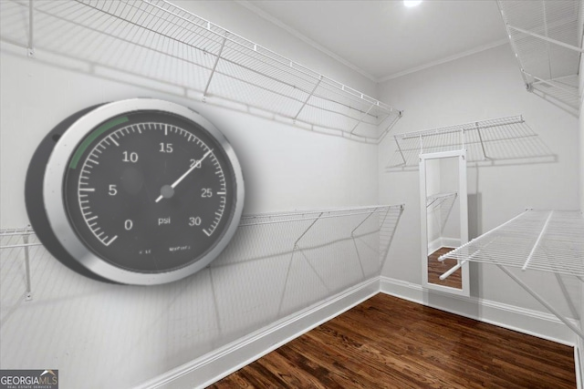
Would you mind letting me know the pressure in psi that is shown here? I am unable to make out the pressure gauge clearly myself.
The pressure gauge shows 20 psi
